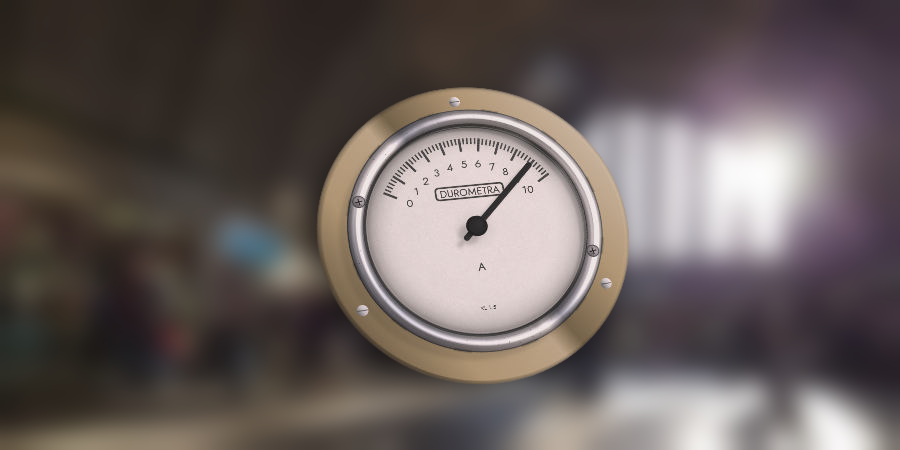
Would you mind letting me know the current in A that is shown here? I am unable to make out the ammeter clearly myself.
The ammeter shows 9 A
